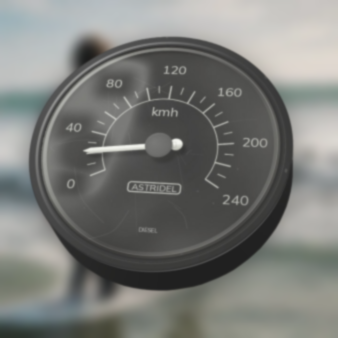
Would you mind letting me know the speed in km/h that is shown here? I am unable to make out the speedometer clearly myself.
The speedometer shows 20 km/h
